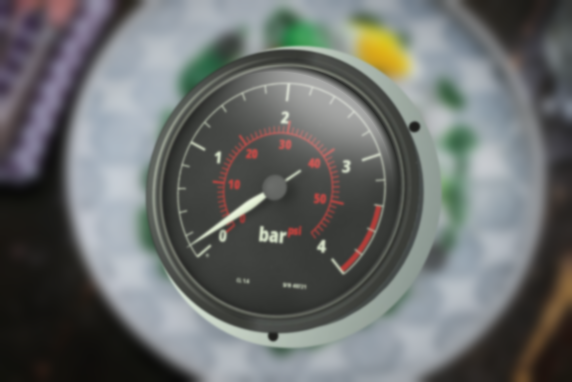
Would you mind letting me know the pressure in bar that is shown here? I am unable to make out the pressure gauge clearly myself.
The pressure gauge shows 0.1 bar
